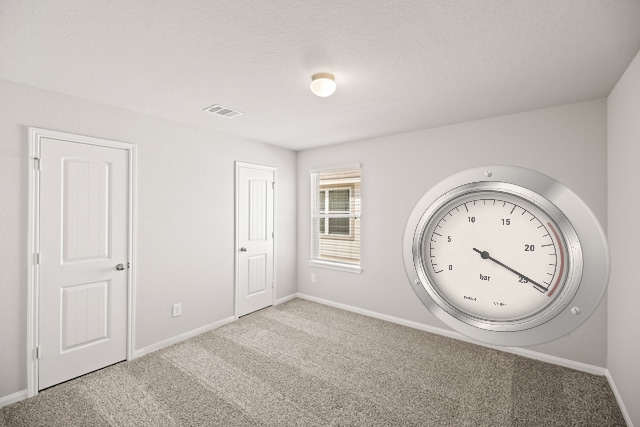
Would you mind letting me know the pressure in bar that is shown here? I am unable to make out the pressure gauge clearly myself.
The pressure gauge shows 24.5 bar
